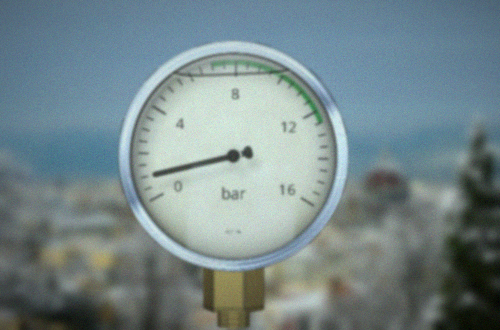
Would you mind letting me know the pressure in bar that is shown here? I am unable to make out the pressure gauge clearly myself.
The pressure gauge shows 1 bar
